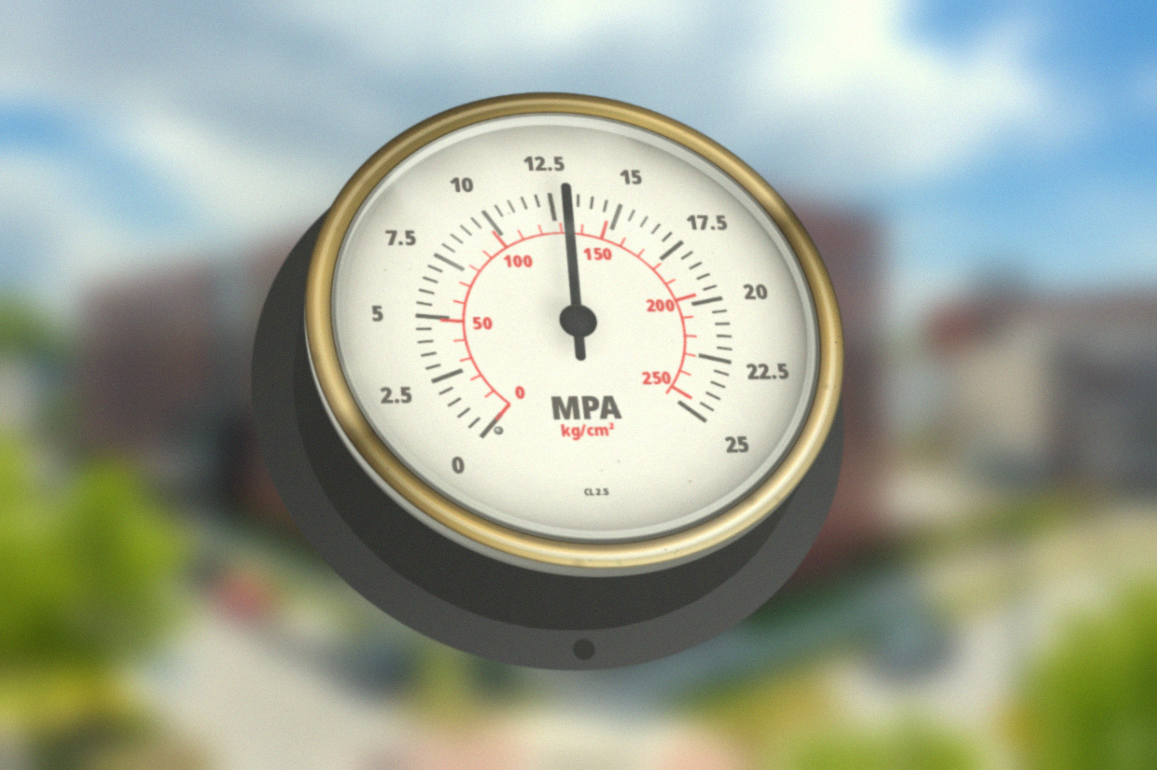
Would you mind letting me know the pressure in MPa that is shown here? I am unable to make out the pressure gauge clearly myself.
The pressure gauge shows 13 MPa
